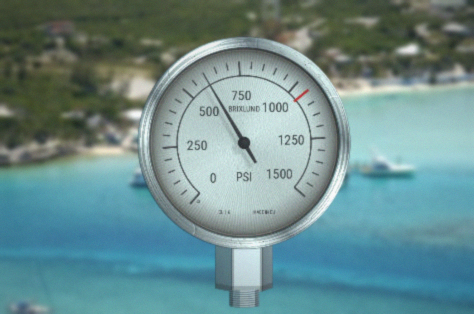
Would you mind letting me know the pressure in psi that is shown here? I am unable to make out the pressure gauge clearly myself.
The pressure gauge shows 600 psi
